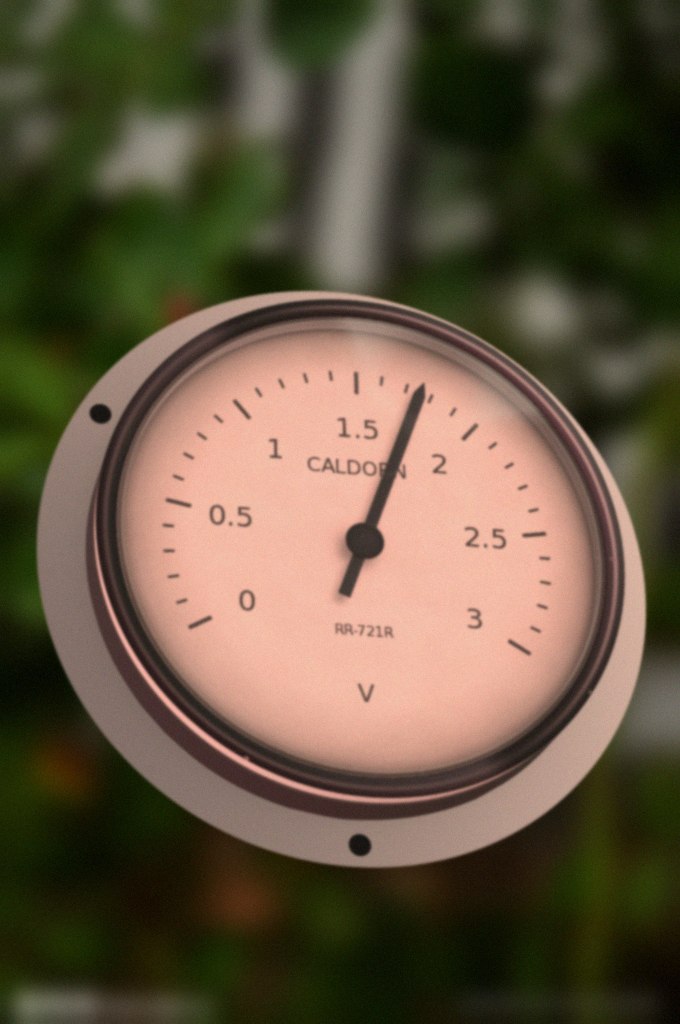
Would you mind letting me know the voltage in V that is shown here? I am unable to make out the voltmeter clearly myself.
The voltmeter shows 1.75 V
